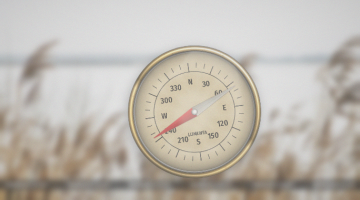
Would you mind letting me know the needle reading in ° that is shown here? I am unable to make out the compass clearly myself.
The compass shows 245 °
